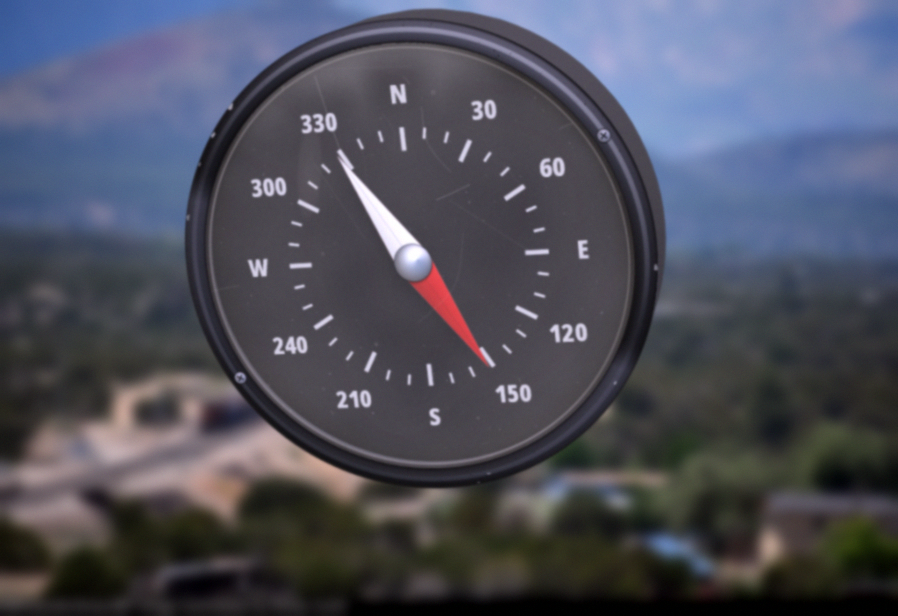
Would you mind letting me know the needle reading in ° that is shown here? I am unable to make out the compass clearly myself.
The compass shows 150 °
